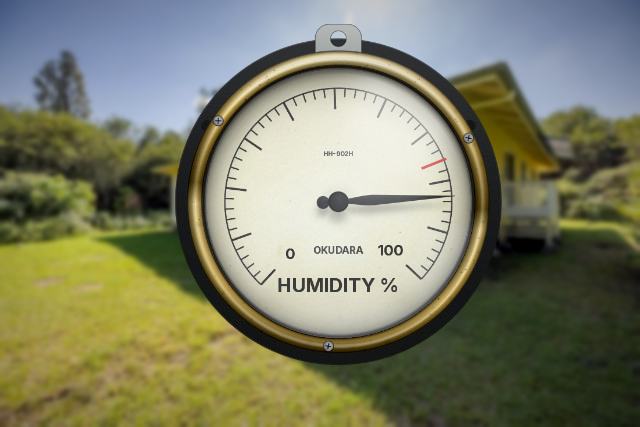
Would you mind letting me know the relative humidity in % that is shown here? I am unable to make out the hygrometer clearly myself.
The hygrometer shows 83 %
